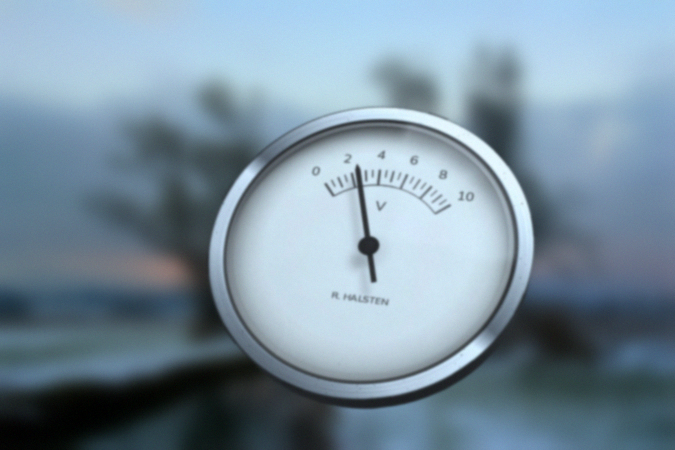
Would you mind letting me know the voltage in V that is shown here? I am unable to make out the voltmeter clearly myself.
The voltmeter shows 2.5 V
